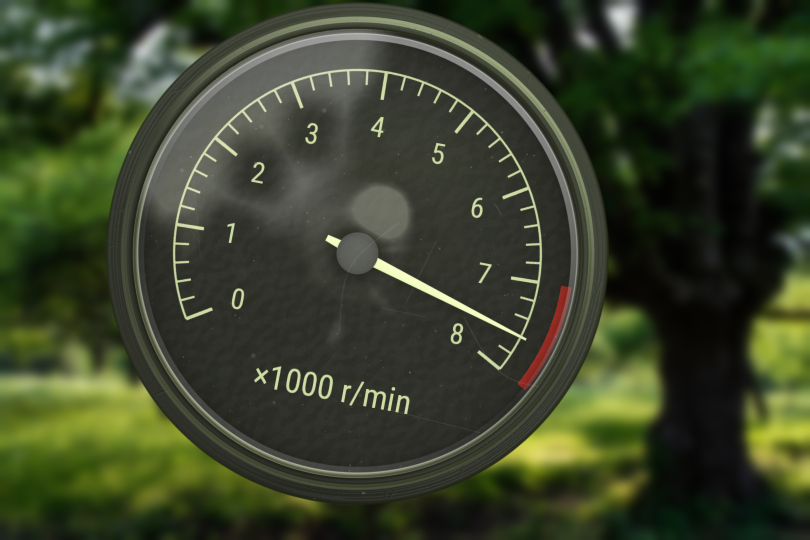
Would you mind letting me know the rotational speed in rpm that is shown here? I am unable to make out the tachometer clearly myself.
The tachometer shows 7600 rpm
